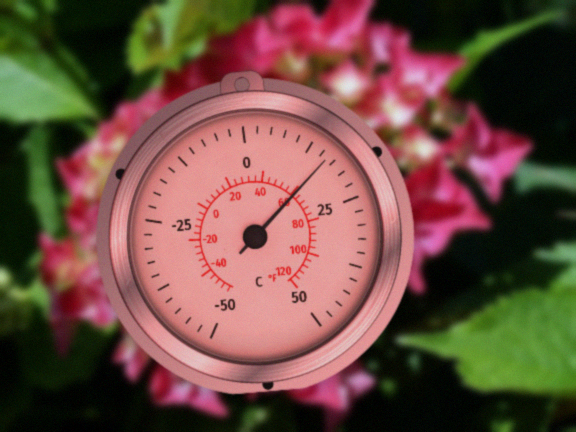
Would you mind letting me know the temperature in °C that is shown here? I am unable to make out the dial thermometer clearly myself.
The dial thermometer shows 16.25 °C
